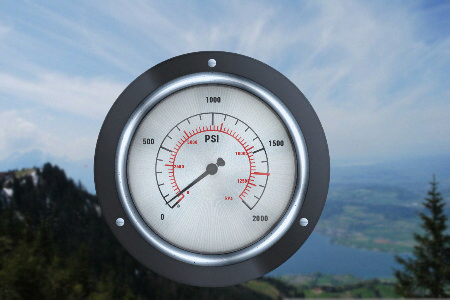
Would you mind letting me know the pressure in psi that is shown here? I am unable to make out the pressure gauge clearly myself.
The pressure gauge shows 50 psi
